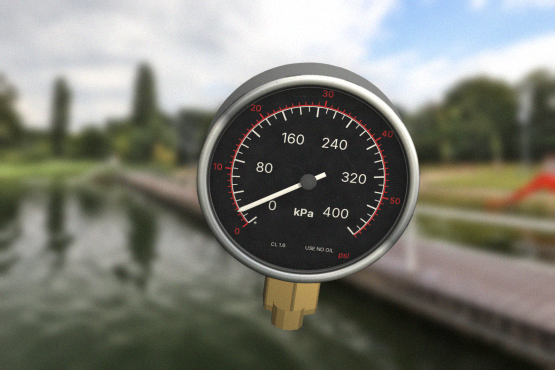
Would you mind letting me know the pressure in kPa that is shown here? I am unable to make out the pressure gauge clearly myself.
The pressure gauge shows 20 kPa
